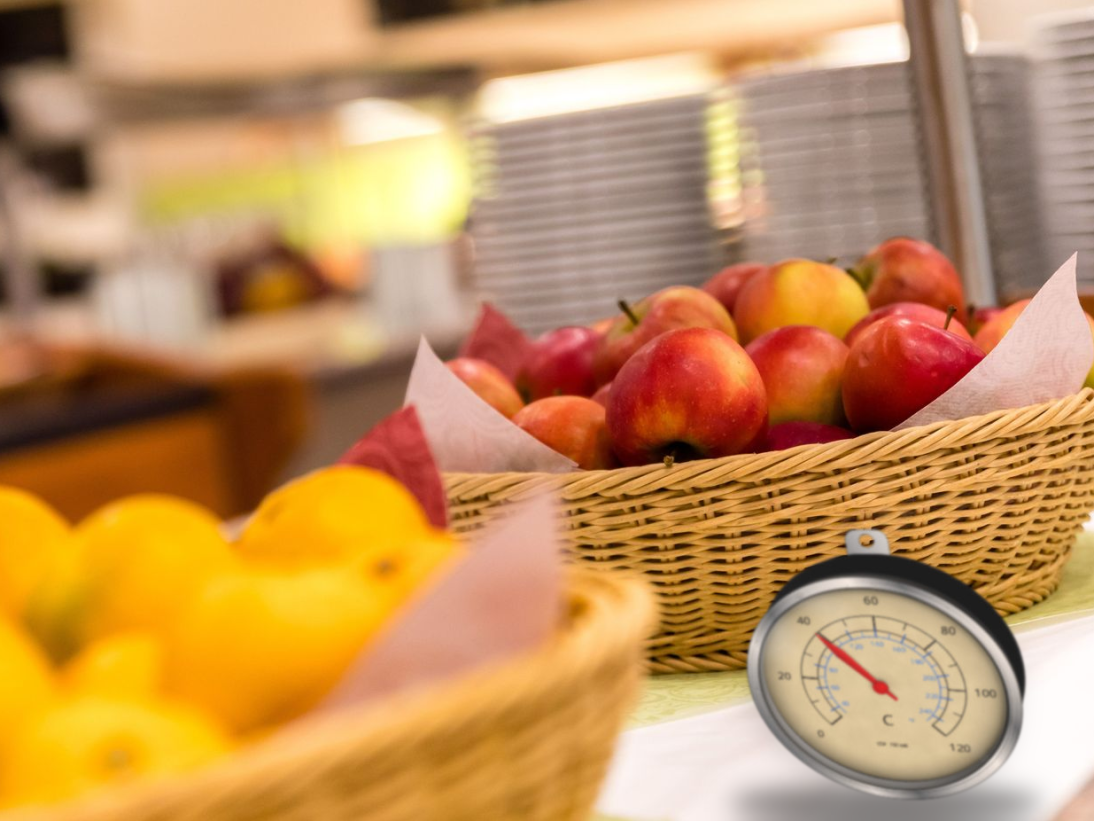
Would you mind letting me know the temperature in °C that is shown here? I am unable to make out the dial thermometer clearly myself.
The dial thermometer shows 40 °C
